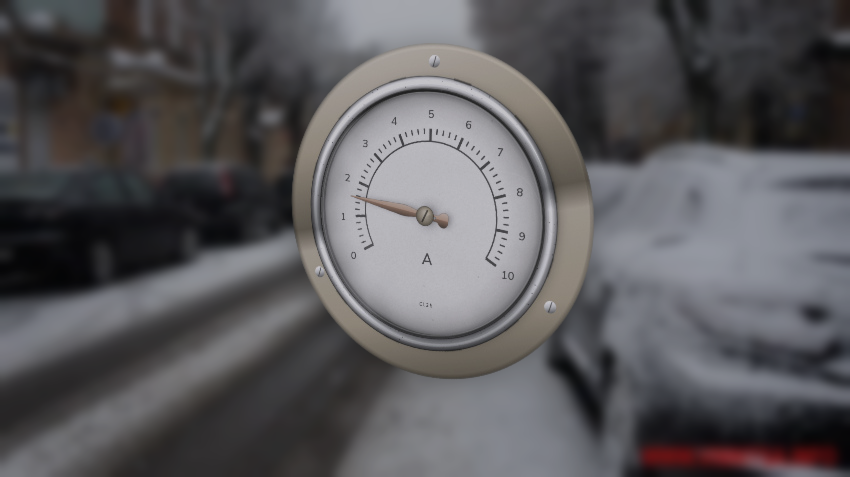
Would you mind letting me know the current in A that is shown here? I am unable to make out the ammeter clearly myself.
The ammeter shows 1.6 A
